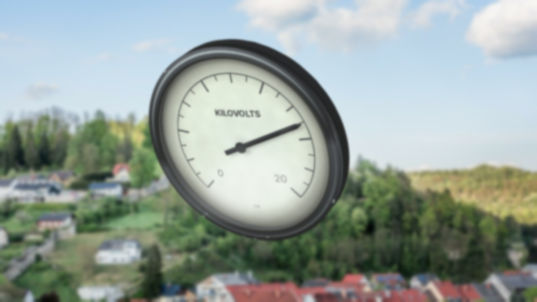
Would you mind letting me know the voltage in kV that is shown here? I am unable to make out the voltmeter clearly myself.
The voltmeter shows 15 kV
